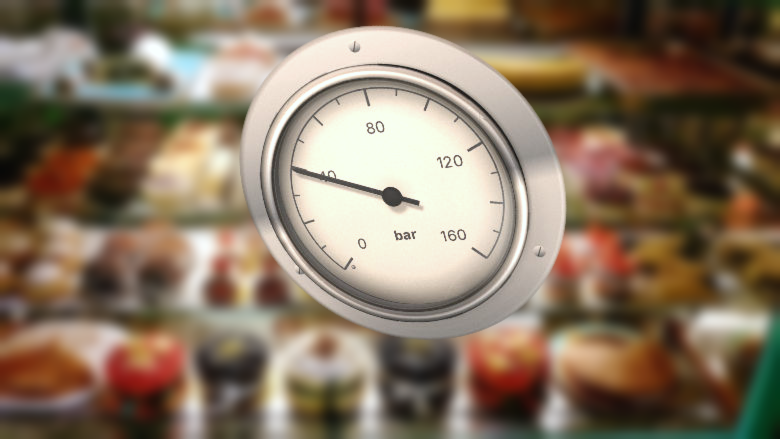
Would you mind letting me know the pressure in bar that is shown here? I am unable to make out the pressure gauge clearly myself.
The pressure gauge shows 40 bar
